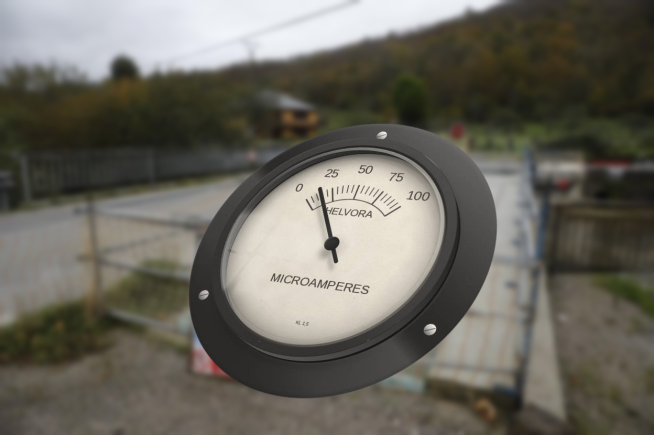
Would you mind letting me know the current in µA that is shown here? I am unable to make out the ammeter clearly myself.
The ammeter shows 15 µA
